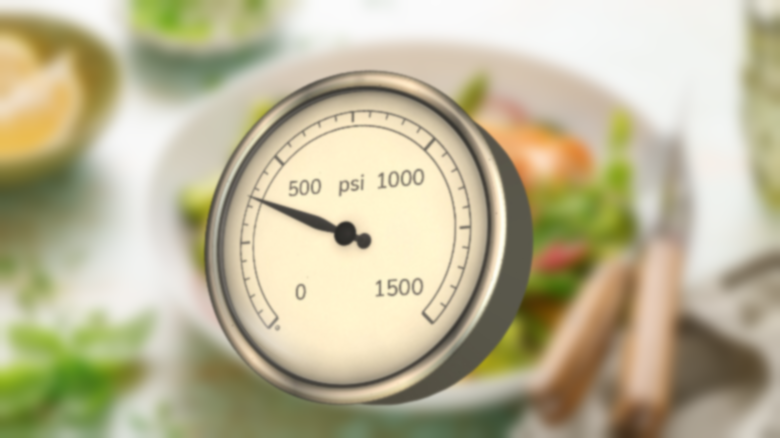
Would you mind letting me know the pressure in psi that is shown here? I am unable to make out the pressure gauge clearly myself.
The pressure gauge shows 375 psi
